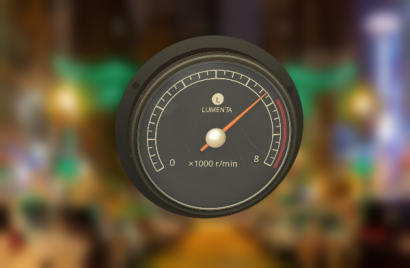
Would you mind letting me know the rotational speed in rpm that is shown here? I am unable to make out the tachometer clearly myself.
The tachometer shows 5625 rpm
